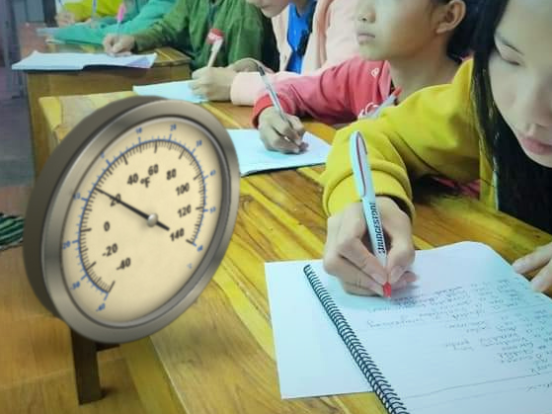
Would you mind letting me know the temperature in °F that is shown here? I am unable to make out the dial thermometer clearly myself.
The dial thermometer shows 20 °F
